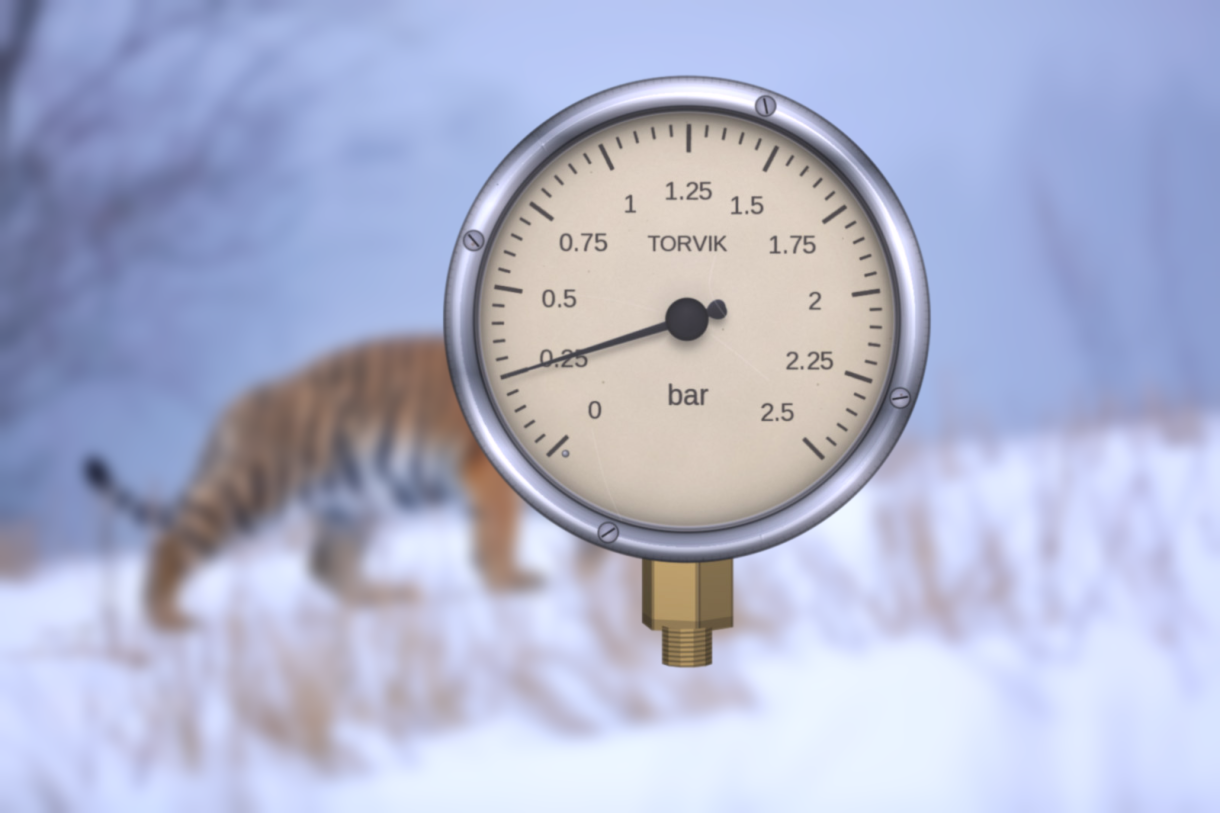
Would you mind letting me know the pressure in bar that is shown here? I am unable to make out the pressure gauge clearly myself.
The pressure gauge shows 0.25 bar
